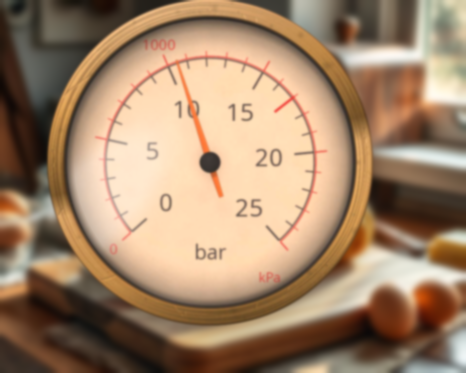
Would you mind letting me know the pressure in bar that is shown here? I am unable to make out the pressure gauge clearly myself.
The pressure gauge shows 10.5 bar
